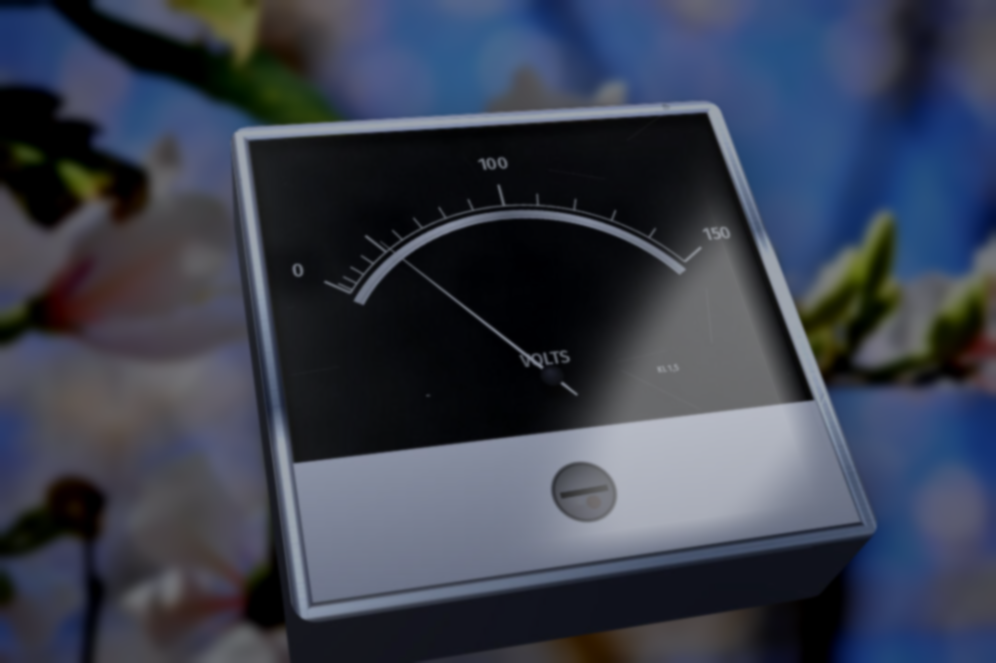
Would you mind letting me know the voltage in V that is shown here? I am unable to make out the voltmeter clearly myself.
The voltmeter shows 50 V
